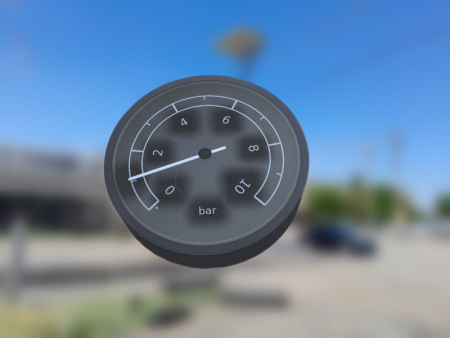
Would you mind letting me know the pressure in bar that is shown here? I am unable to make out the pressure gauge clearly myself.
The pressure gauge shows 1 bar
